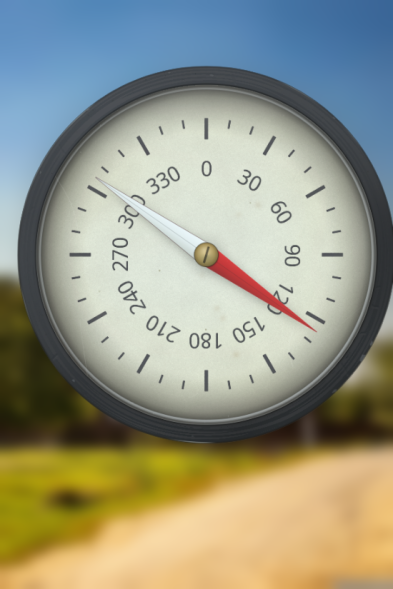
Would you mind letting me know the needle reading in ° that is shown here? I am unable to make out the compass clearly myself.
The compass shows 125 °
